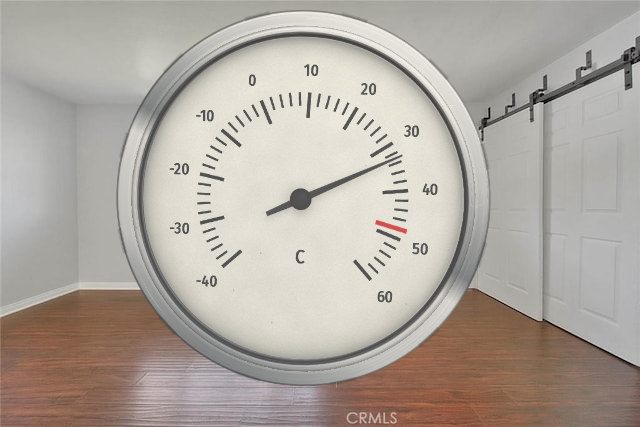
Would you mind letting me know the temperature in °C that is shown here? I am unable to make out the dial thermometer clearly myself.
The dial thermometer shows 33 °C
